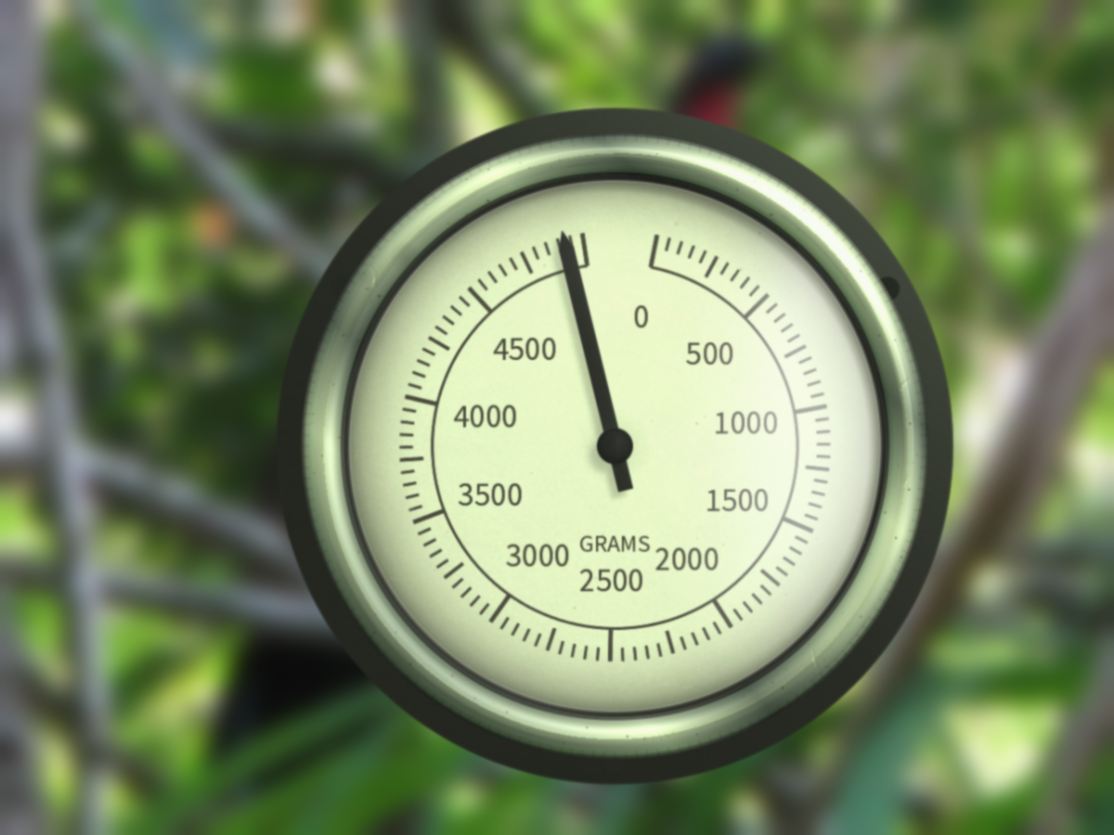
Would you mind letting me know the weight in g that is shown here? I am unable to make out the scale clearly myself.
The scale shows 4925 g
